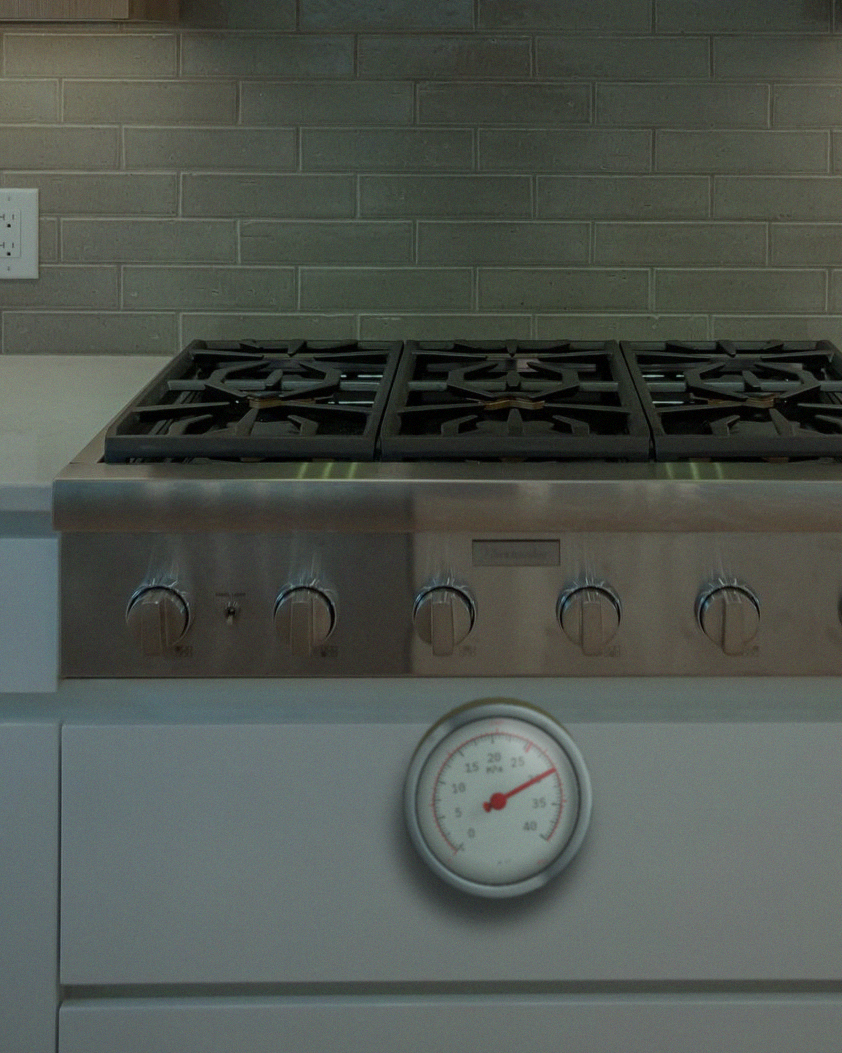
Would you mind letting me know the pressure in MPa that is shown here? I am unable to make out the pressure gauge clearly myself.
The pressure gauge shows 30 MPa
